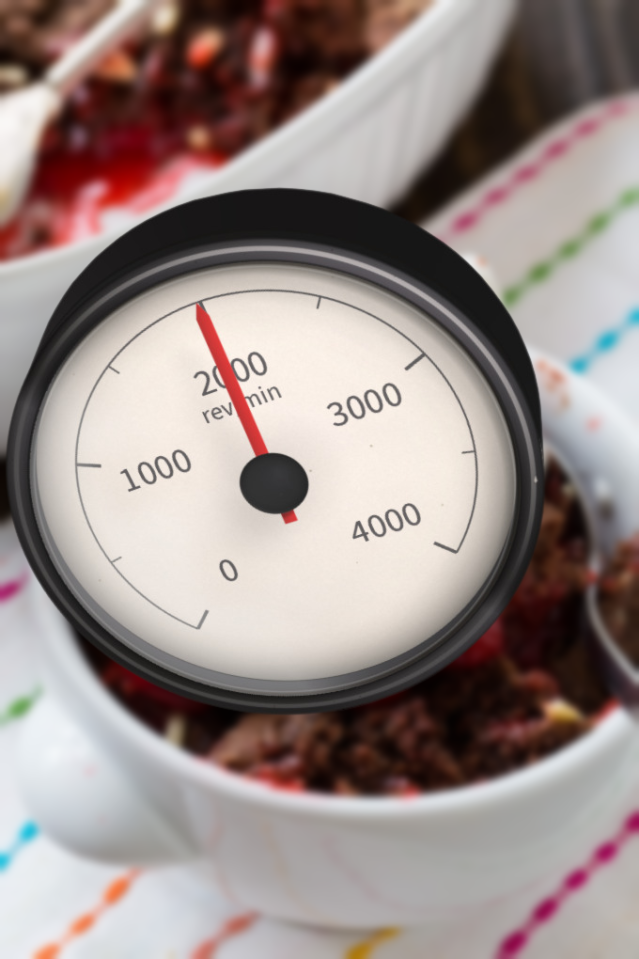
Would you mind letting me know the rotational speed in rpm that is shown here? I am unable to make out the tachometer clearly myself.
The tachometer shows 2000 rpm
